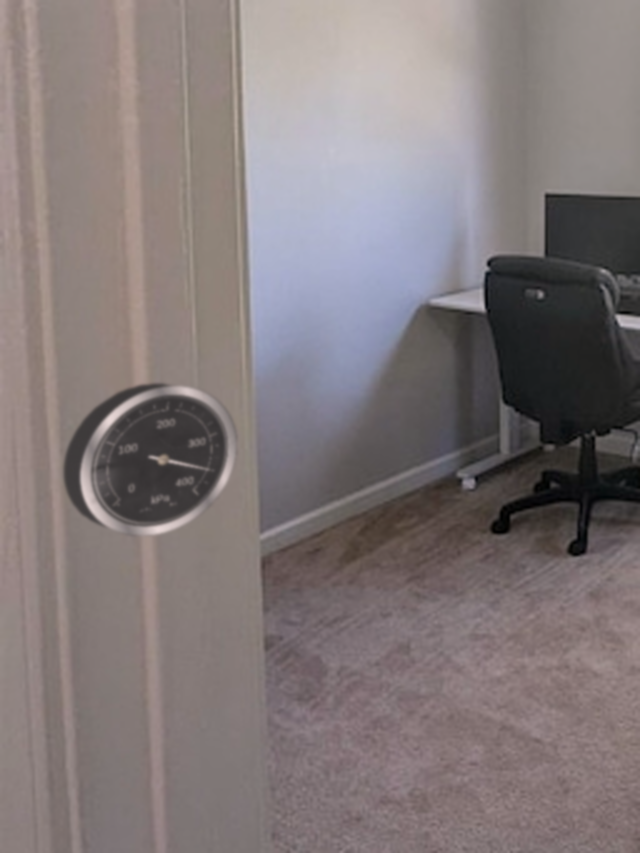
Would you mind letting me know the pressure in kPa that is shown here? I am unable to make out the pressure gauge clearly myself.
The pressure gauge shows 360 kPa
